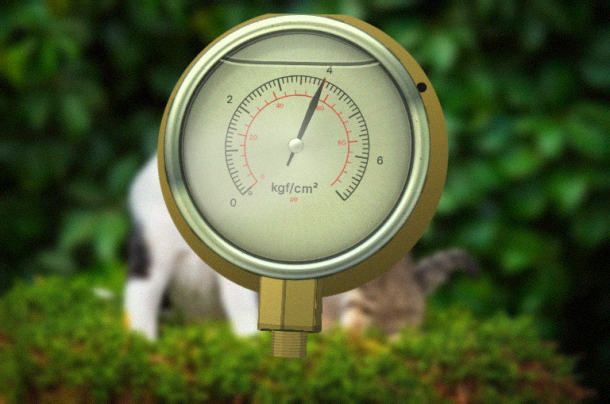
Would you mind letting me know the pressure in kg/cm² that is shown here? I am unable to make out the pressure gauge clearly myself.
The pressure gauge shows 4 kg/cm²
